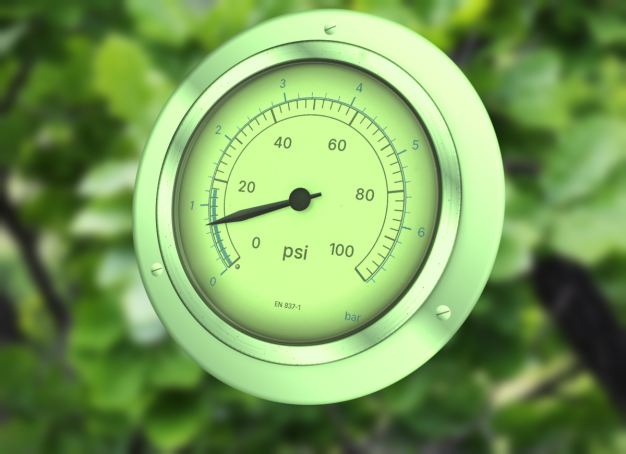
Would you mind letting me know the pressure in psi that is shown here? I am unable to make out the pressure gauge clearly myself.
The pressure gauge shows 10 psi
